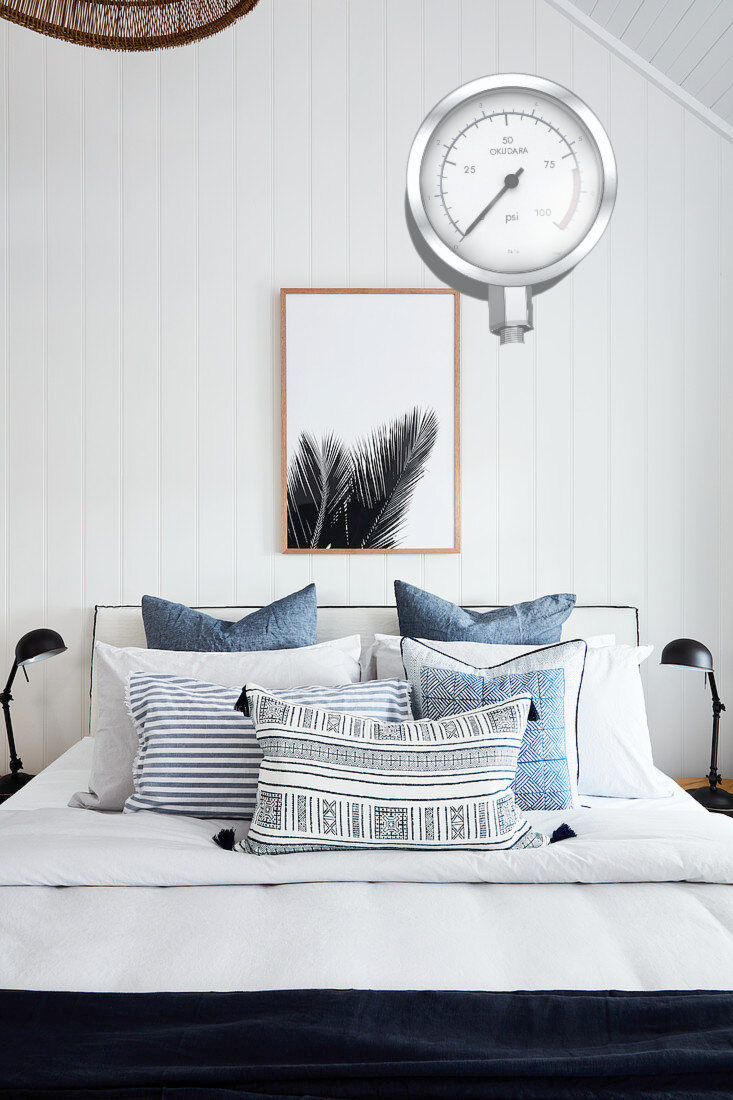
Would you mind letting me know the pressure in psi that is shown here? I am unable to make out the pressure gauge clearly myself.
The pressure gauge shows 0 psi
